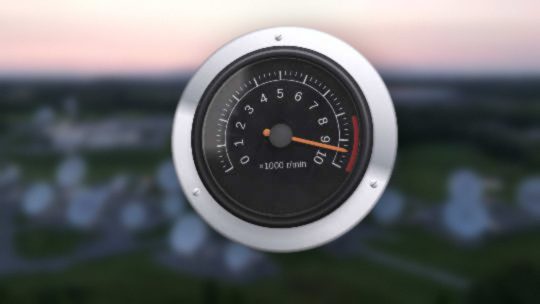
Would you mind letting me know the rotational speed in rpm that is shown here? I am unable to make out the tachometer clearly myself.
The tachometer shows 9400 rpm
